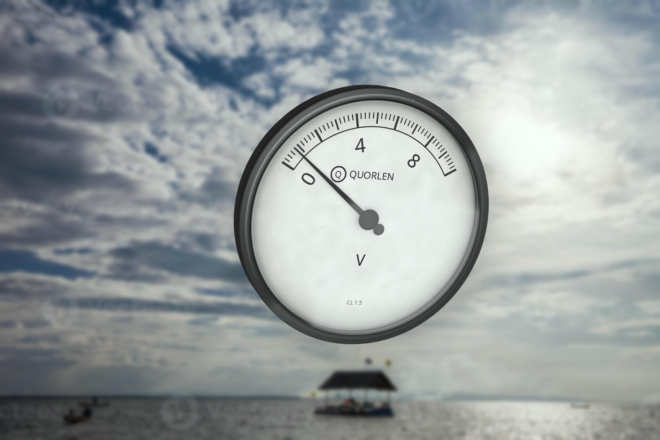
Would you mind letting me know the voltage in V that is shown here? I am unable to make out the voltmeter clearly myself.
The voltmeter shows 0.8 V
